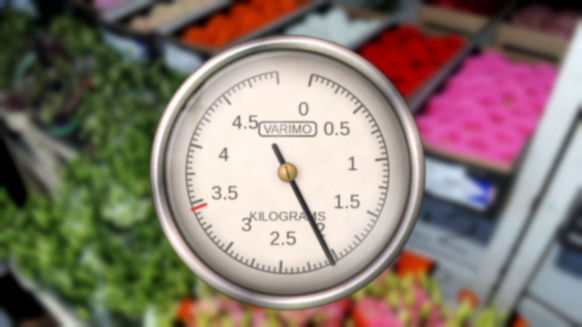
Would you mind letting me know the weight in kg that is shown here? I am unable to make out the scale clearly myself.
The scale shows 2.05 kg
